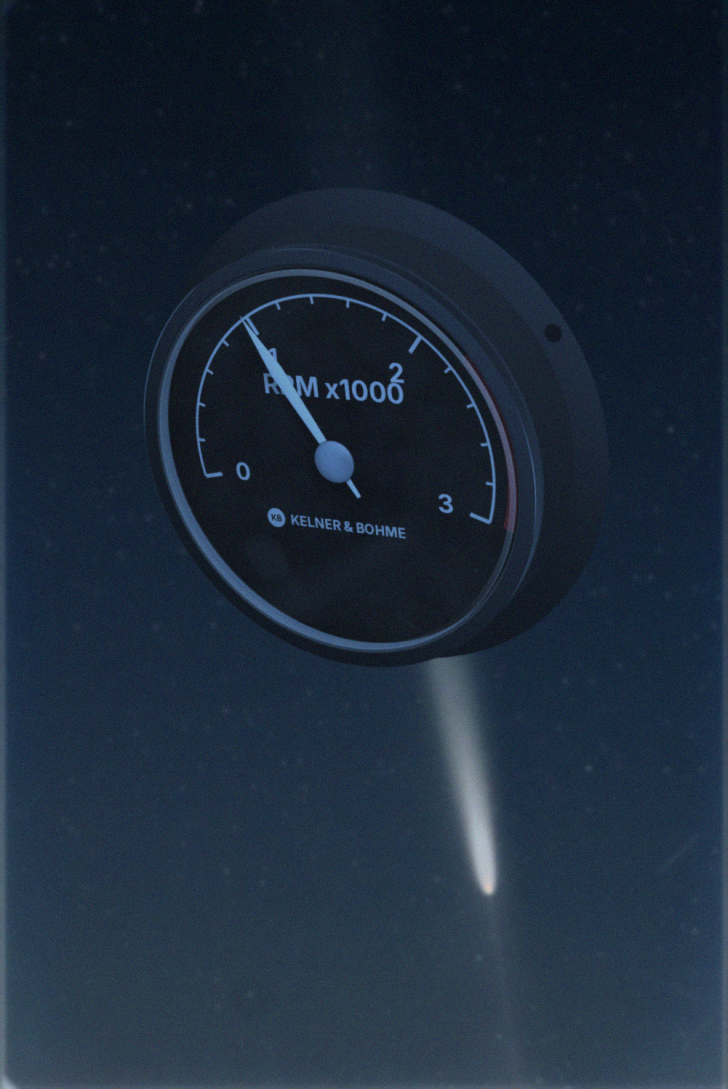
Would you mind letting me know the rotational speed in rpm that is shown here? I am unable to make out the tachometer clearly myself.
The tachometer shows 1000 rpm
